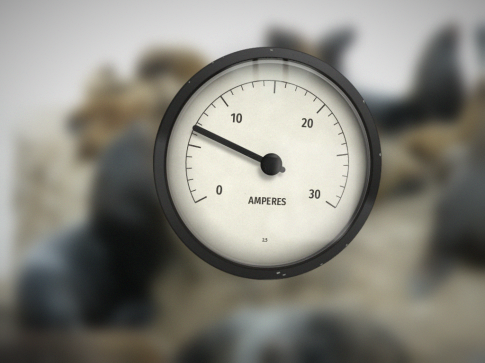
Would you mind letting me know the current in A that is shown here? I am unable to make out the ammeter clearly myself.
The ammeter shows 6.5 A
